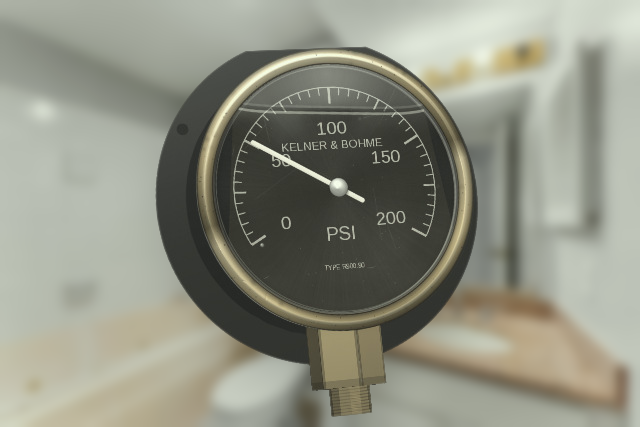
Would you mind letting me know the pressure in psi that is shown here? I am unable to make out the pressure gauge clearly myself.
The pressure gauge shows 50 psi
